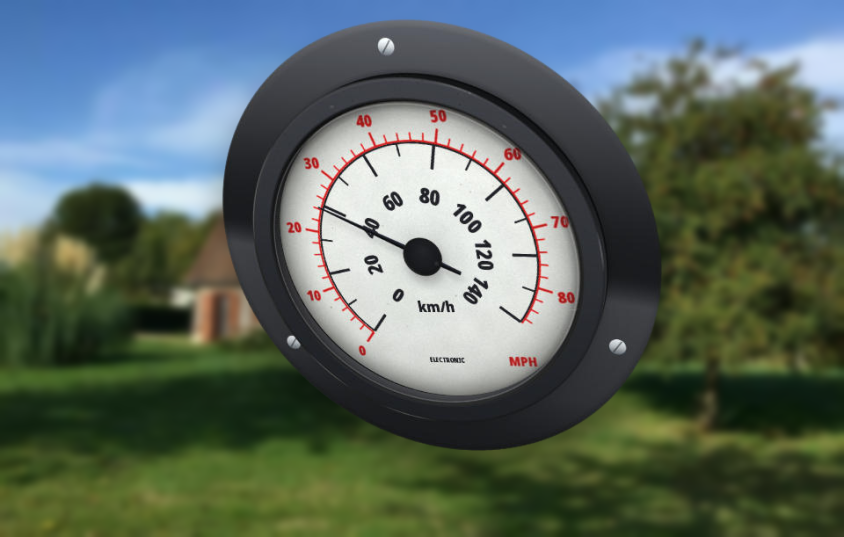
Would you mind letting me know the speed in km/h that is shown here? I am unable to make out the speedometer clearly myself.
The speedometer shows 40 km/h
